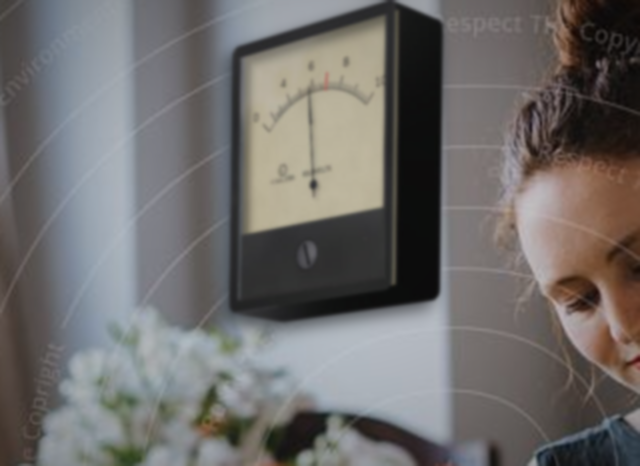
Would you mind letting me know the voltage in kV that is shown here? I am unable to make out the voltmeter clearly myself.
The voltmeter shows 6 kV
